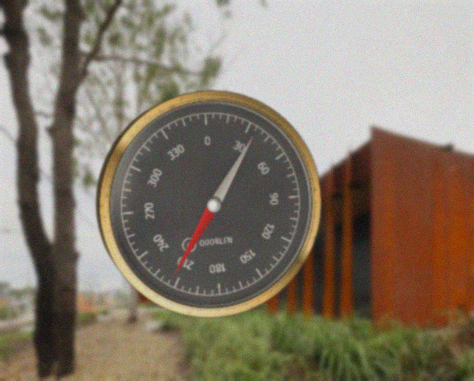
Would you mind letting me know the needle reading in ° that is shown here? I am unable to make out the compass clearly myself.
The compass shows 215 °
